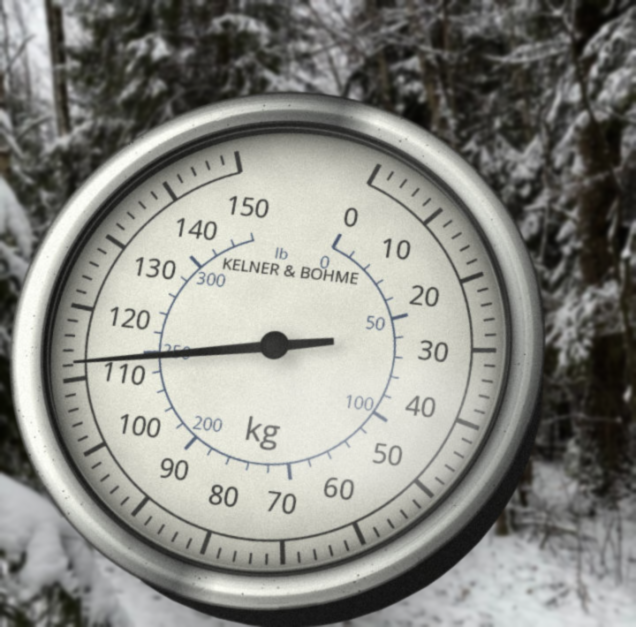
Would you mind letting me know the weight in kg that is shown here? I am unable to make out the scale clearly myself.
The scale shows 112 kg
